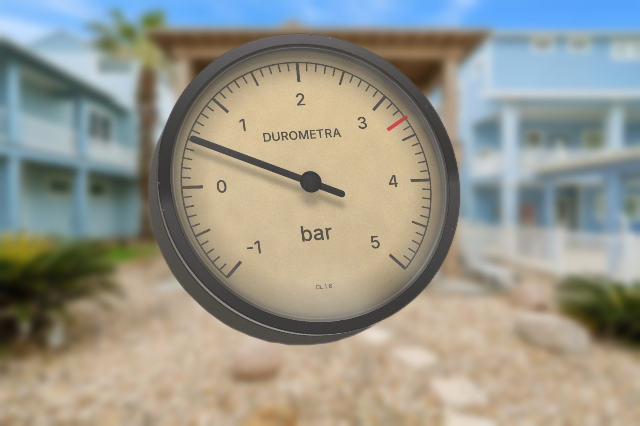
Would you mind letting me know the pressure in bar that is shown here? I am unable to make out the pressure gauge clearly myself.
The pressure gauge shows 0.5 bar
